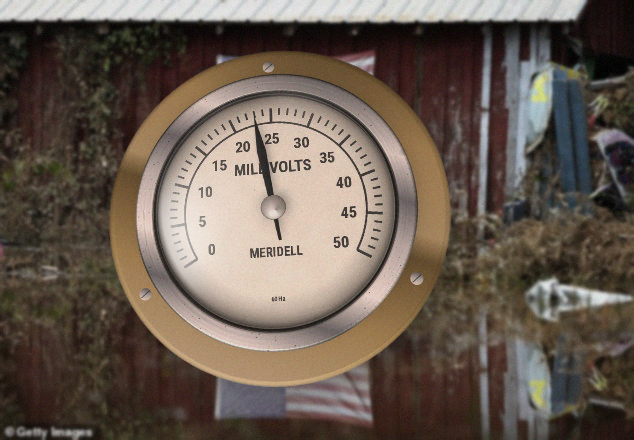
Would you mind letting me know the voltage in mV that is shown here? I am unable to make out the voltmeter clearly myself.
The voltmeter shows 23 mV
